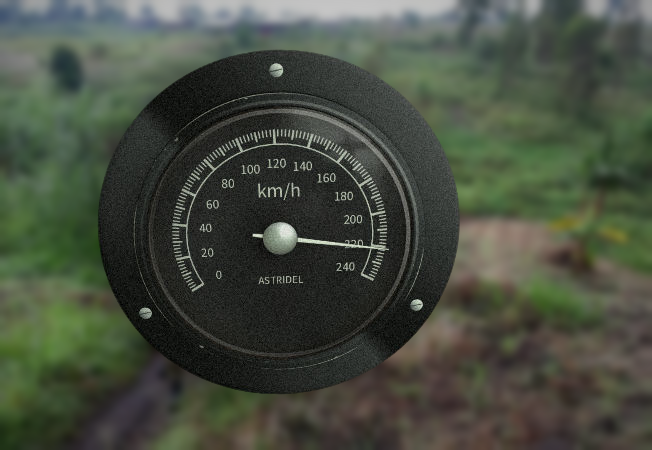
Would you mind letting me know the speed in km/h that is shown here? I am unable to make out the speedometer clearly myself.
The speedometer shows 220 km/h
